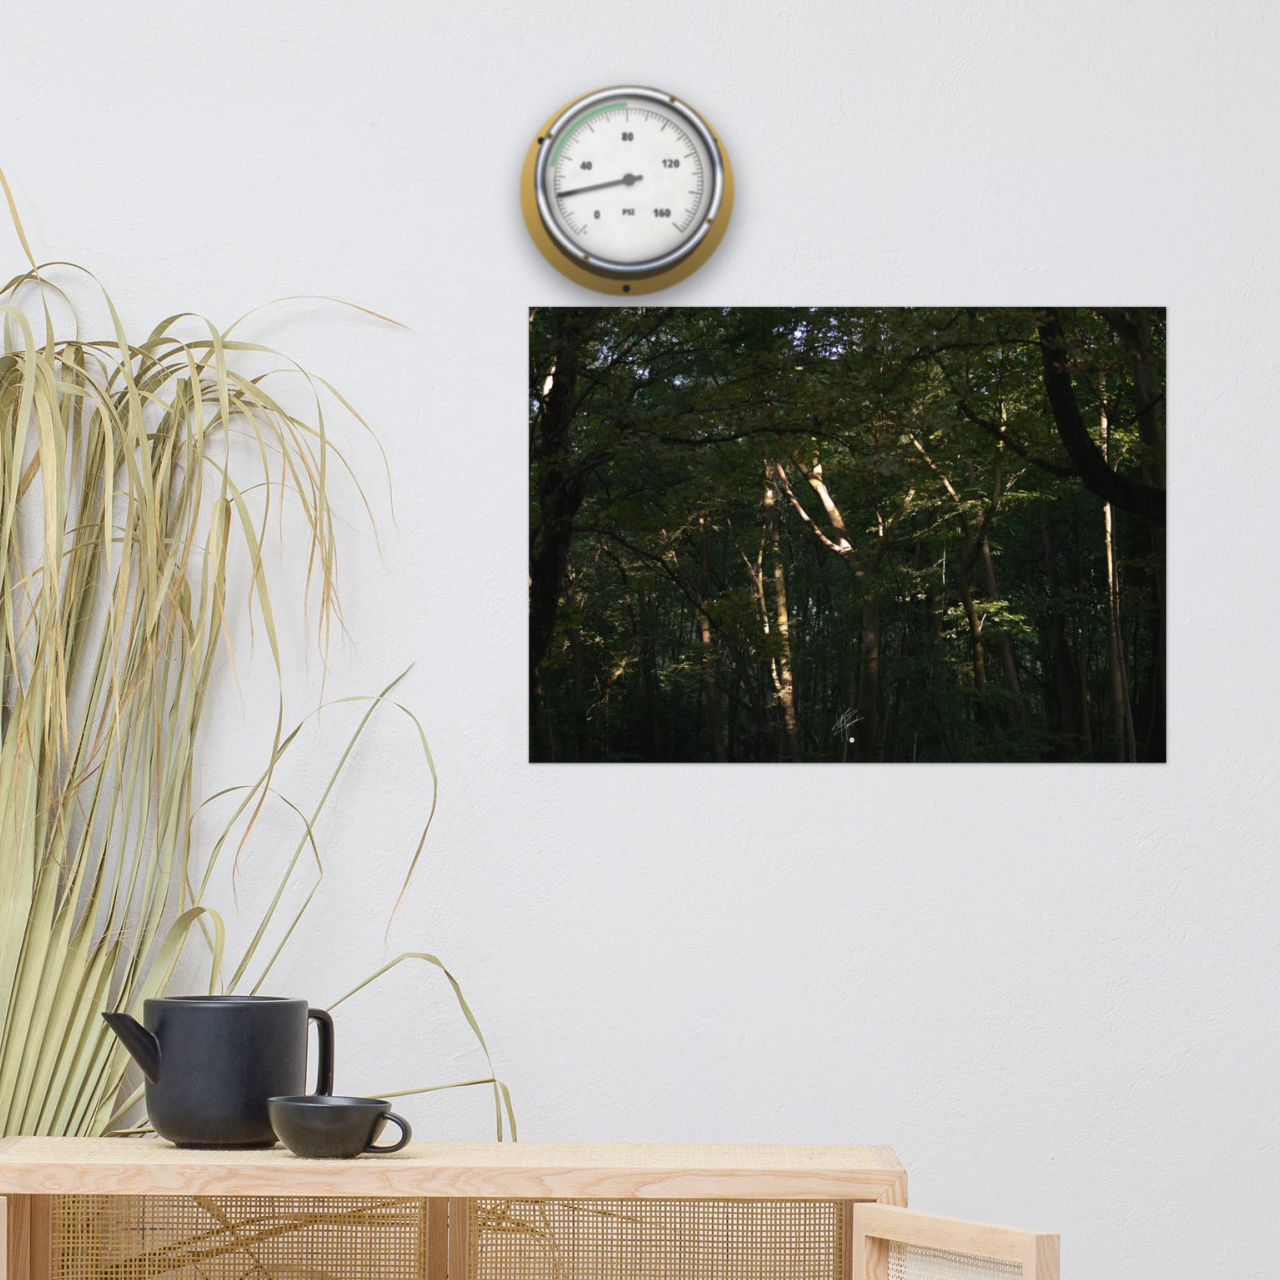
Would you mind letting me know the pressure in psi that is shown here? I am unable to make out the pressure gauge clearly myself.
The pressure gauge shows 20 psi
